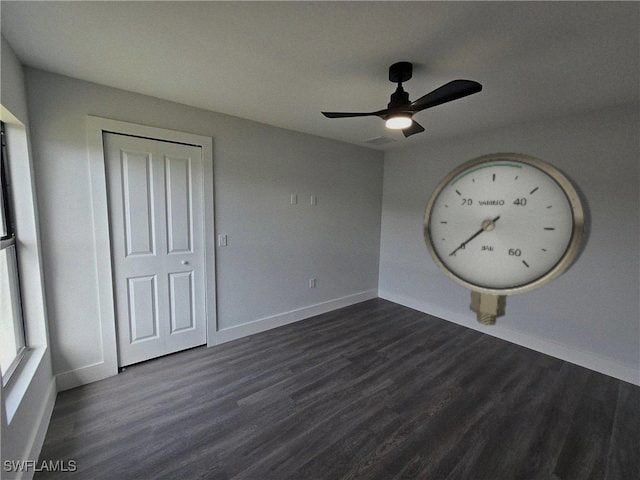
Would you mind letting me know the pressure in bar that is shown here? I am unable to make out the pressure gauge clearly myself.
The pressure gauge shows 0 bar
